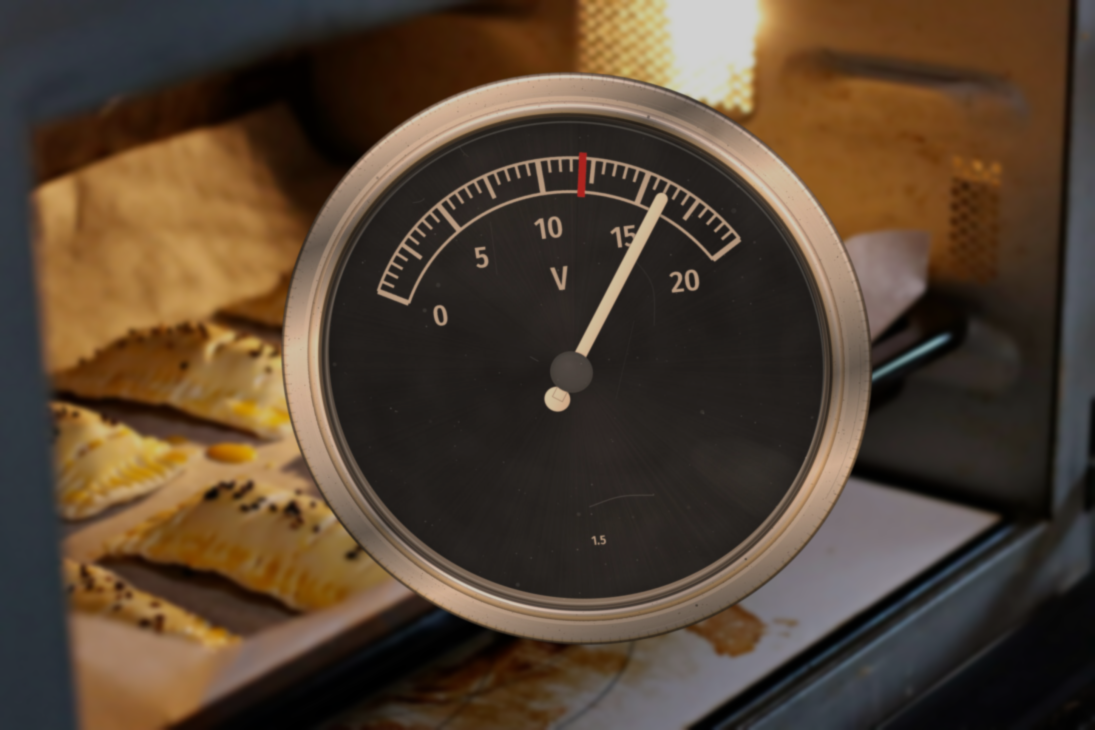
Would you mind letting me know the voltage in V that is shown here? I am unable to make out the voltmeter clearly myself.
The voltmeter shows 16 V
